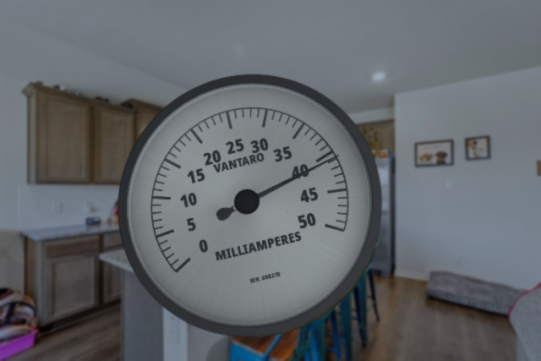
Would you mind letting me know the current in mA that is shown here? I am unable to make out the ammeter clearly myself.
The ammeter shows 41 mA
